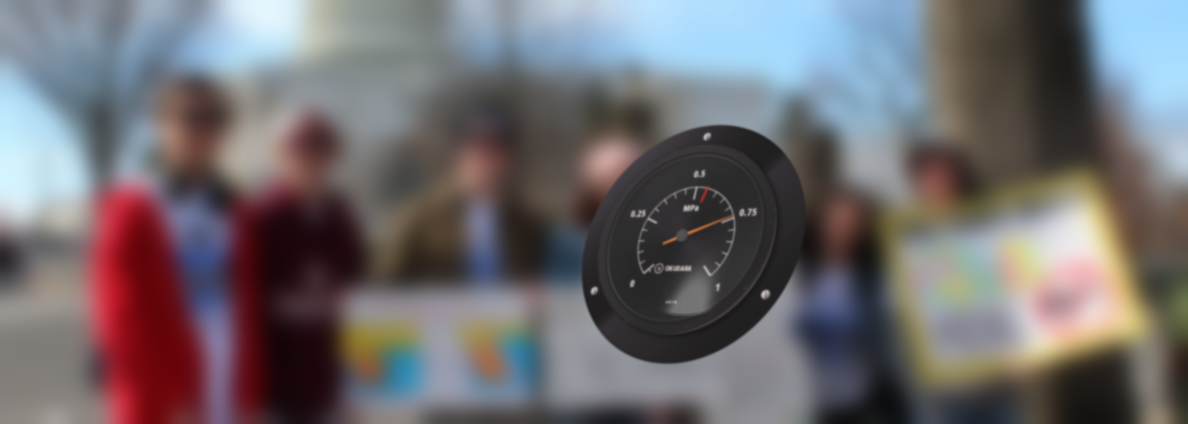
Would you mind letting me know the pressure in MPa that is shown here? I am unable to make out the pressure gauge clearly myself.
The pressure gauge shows 0.75 MPa
